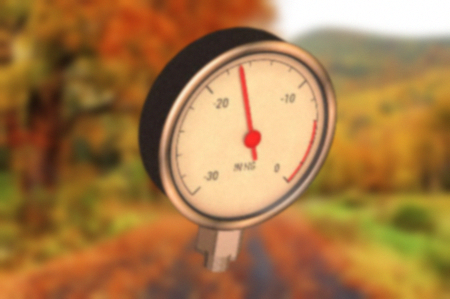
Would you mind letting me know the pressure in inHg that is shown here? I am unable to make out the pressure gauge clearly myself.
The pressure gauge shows -17 inHg
